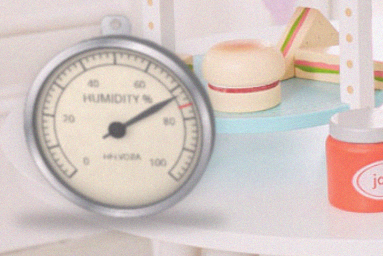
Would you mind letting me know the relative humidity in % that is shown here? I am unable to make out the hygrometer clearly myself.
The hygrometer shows 72 %
